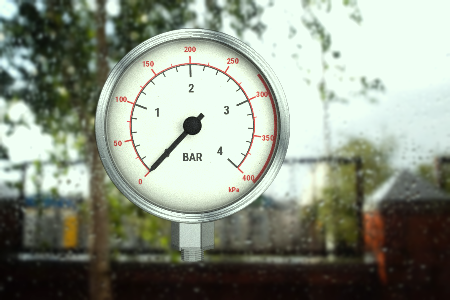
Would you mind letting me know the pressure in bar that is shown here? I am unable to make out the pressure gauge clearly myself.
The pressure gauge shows 0 bar
